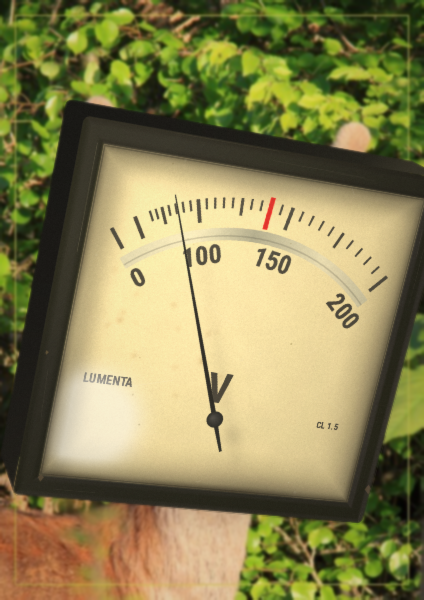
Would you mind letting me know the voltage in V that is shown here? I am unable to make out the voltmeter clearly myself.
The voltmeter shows 85 V
